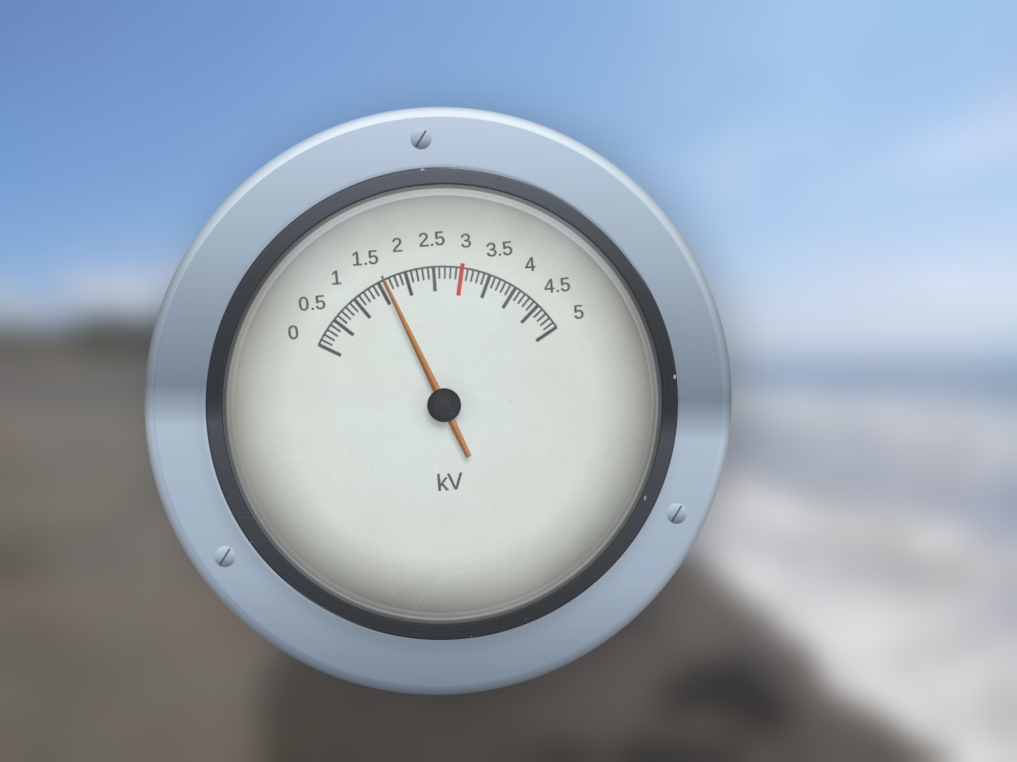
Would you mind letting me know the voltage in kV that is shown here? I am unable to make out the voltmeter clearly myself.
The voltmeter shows 1.6 kV
